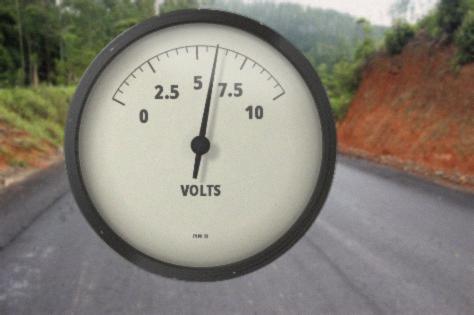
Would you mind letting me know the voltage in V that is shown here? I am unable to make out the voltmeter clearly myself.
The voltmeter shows 6 V
